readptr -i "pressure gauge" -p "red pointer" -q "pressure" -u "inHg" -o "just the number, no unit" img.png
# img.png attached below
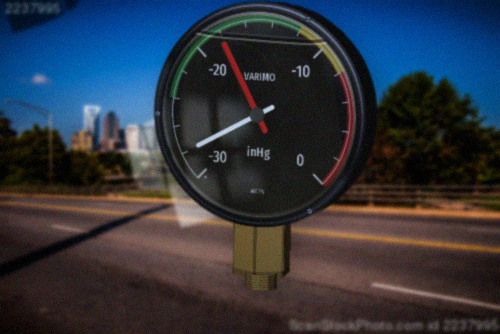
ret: -18
